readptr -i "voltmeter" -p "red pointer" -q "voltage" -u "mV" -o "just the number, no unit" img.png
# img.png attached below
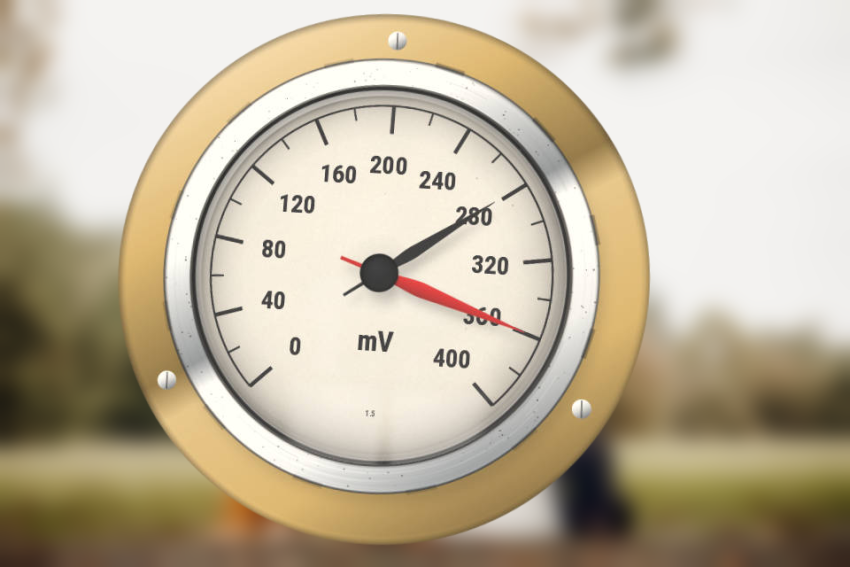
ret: 360
